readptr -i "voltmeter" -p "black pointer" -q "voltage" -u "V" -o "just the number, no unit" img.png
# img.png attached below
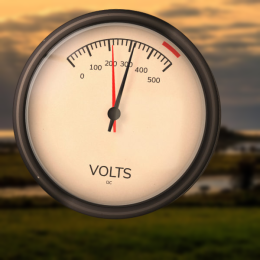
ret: 320
